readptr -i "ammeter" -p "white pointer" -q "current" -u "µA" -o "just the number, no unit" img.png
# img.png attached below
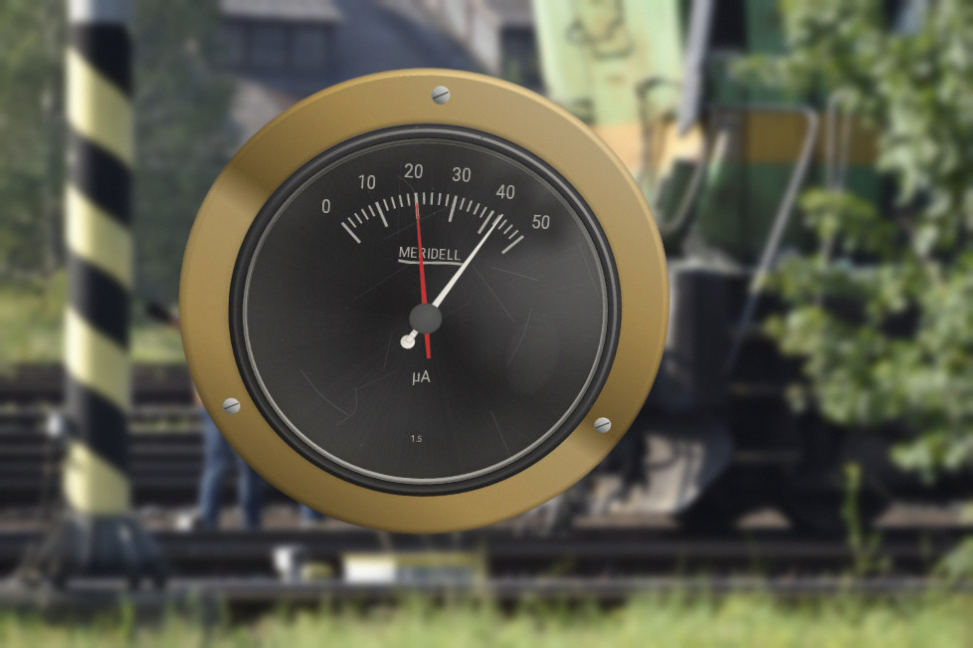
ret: 42
